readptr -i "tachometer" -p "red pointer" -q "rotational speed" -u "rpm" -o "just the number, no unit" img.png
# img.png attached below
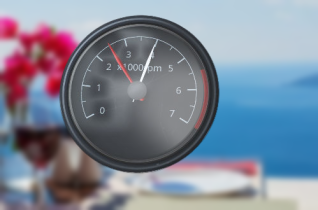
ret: 2500
